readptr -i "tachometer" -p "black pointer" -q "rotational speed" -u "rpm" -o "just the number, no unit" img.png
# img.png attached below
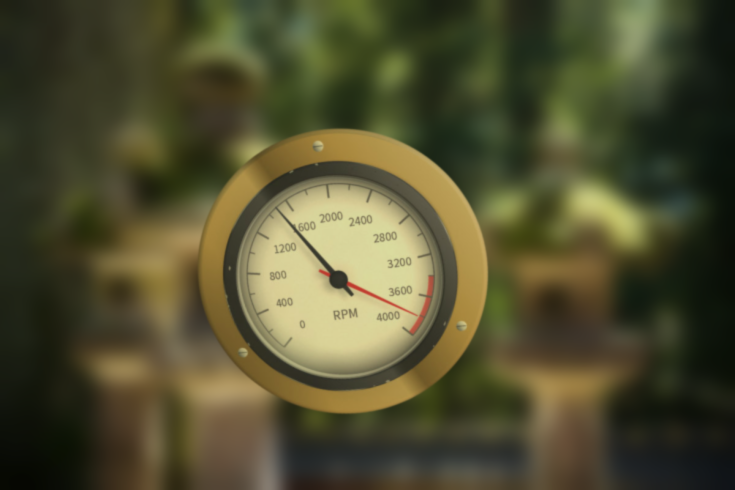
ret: 1500
